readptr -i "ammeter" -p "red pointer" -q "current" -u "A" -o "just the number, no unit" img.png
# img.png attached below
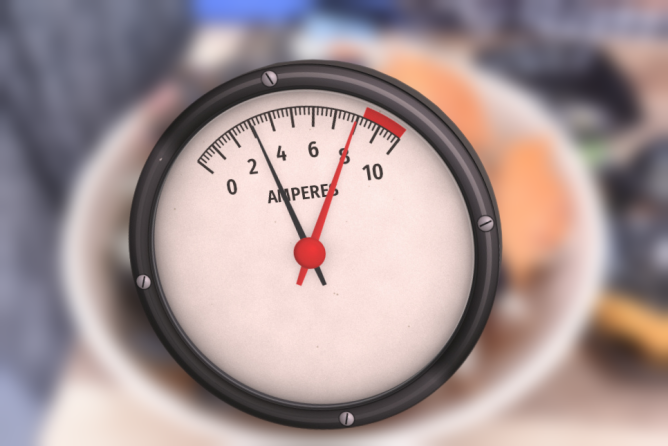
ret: 8
